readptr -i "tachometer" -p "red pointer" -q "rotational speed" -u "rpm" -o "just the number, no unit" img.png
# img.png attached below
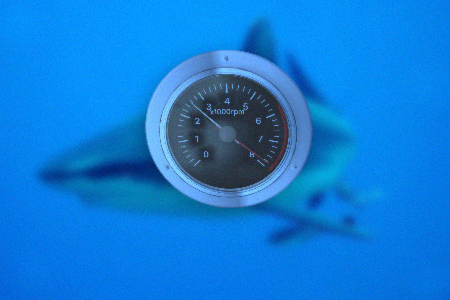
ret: 7800
